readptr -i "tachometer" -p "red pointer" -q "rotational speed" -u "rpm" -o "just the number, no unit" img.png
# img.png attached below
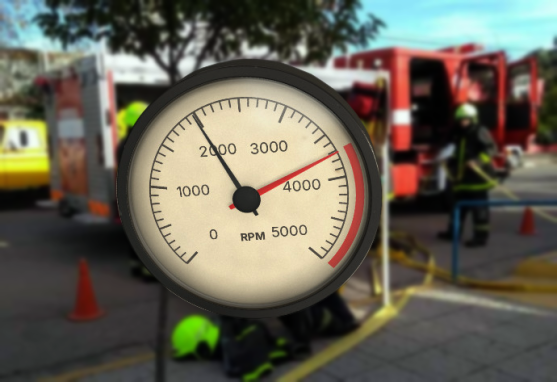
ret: 3700
